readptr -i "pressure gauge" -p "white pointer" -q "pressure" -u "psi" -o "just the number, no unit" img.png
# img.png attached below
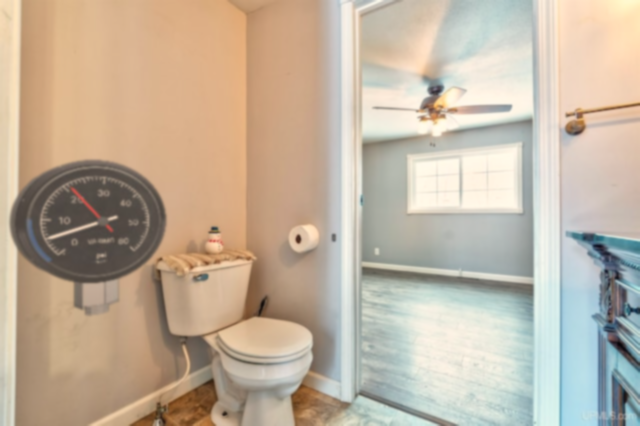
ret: 5
